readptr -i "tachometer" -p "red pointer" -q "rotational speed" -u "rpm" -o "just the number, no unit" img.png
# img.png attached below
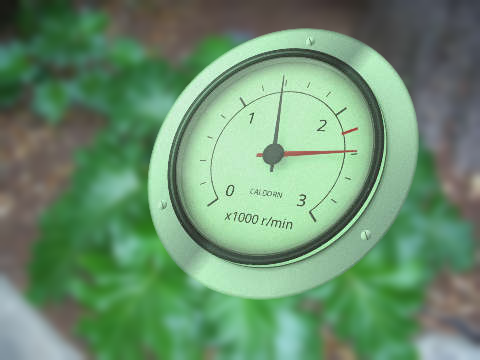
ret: 2400
